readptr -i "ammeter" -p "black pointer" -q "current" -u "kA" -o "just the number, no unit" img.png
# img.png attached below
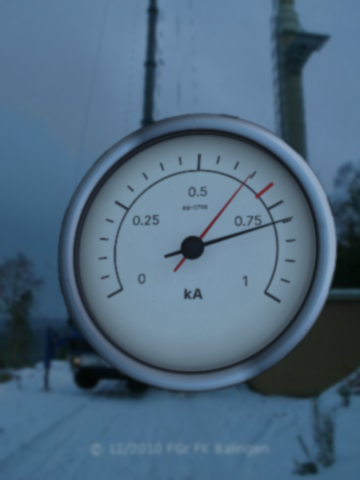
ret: 0.8
